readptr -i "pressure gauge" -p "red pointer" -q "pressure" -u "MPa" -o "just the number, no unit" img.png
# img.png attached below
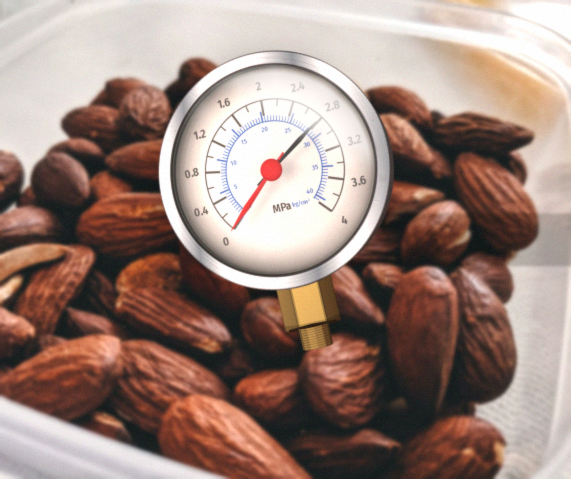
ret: 0
